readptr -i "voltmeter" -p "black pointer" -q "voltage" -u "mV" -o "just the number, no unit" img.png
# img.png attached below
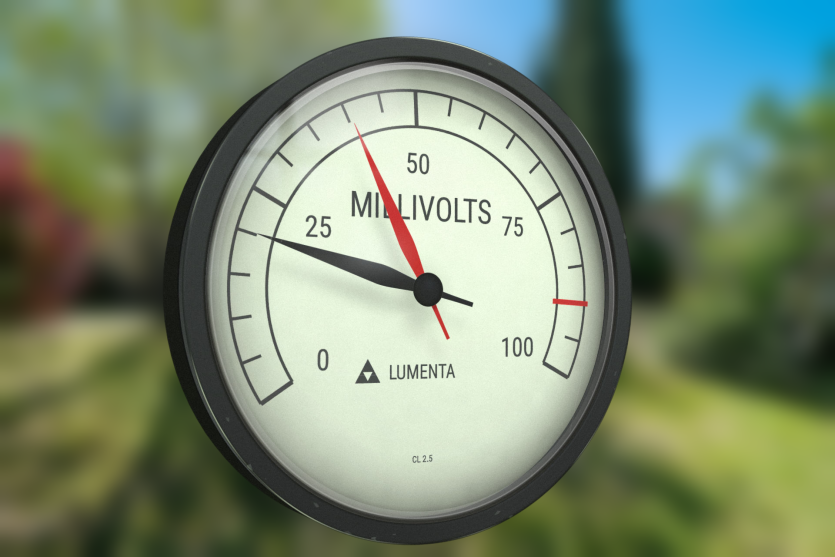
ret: 20
